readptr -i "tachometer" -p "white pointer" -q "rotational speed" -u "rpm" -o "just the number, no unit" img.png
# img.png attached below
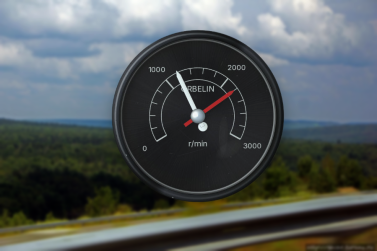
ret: 1200
